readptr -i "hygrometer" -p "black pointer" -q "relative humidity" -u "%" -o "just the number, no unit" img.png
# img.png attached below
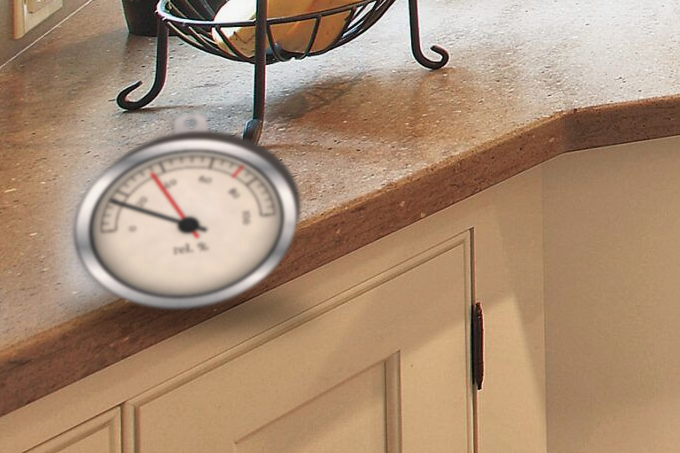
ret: 16
